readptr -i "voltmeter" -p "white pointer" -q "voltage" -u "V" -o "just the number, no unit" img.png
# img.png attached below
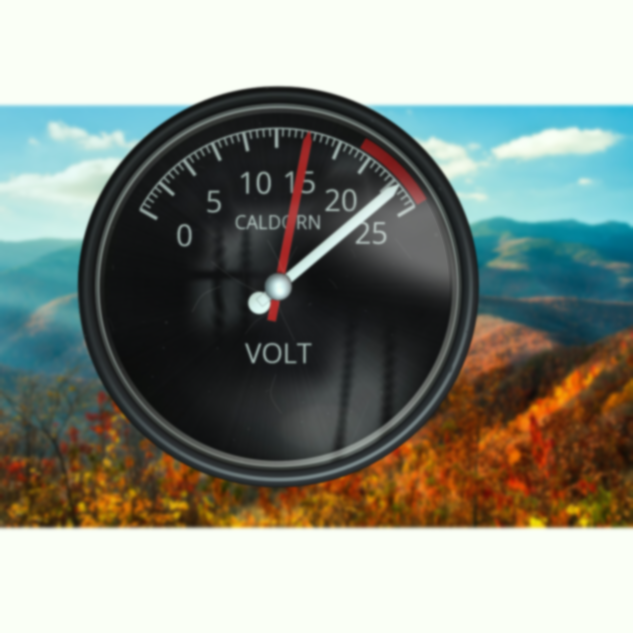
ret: 23
